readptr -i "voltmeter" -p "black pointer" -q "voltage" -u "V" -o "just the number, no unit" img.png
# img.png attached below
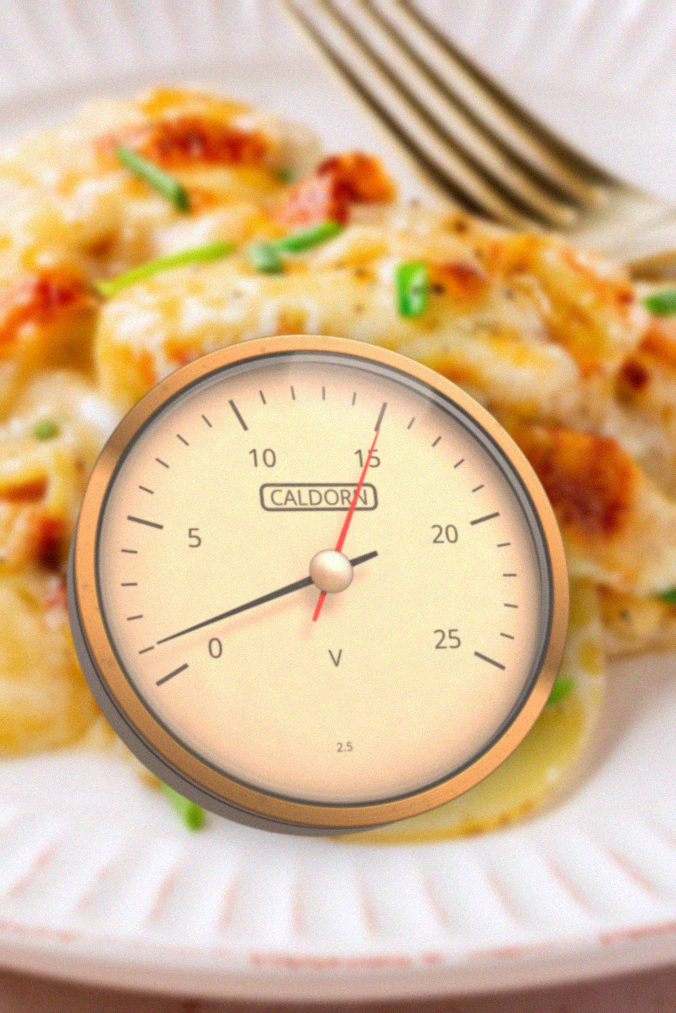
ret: 1
